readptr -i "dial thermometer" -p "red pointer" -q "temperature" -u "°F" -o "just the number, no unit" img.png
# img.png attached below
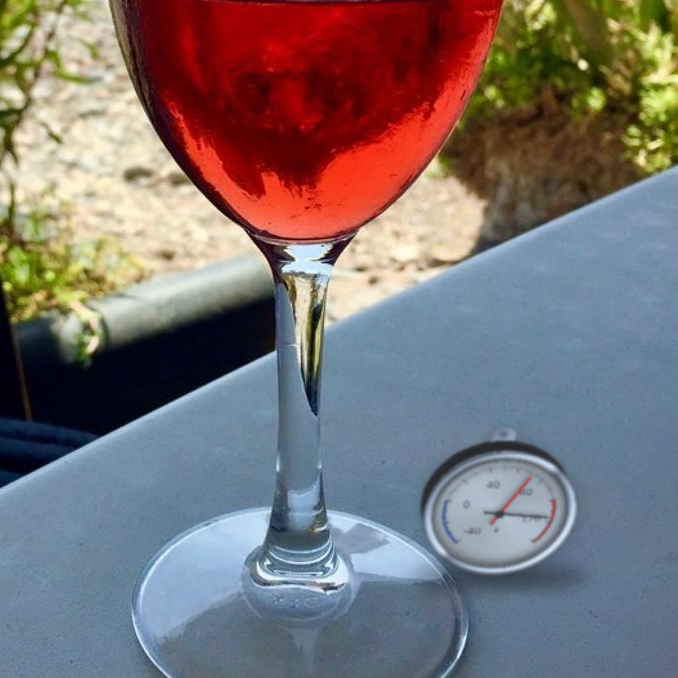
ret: 70
